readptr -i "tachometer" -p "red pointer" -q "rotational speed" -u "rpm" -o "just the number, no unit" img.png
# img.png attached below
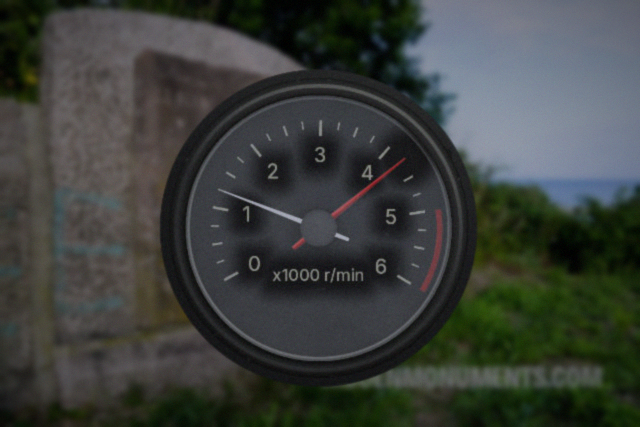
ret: 4250
